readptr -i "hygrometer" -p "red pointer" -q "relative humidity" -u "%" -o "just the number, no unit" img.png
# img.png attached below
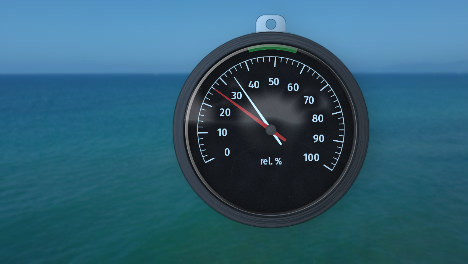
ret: 26
